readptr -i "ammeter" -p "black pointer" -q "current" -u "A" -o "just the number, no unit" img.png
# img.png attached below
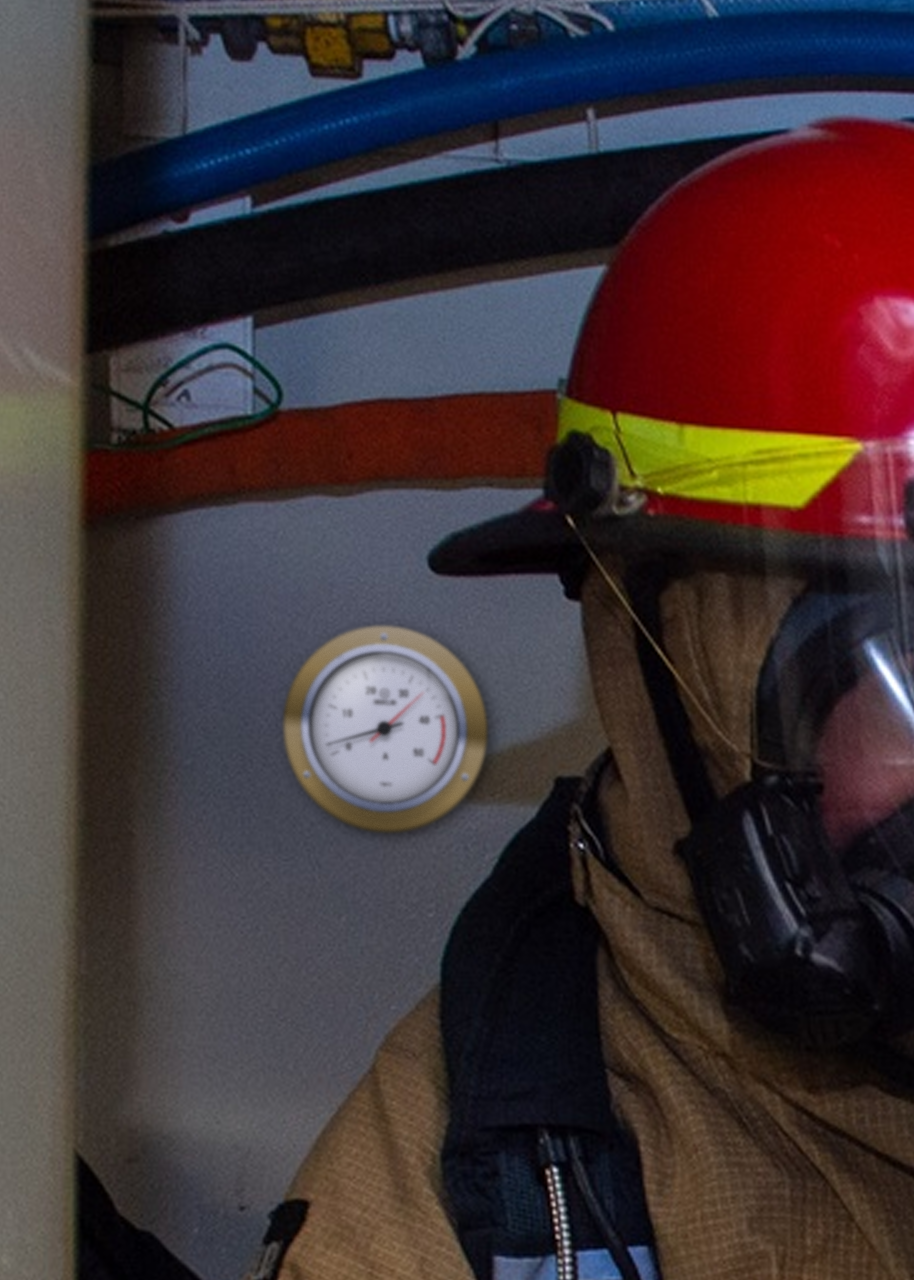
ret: 2
